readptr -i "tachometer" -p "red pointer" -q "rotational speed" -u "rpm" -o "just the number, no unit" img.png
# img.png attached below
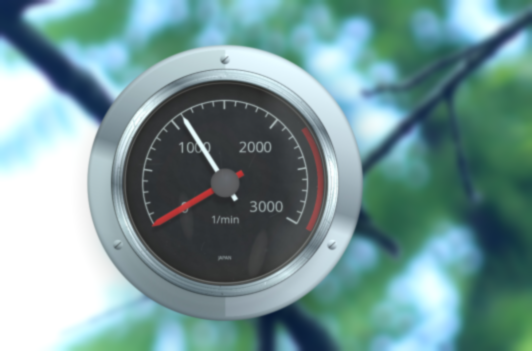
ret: 0
